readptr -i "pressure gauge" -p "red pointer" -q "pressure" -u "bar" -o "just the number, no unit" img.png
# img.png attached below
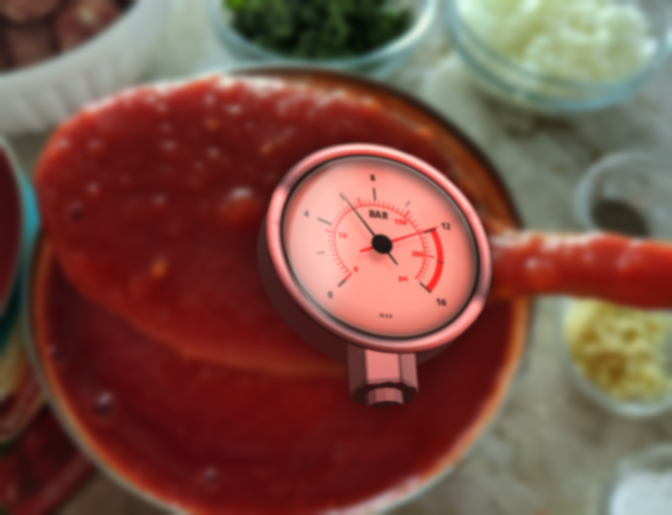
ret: 12
